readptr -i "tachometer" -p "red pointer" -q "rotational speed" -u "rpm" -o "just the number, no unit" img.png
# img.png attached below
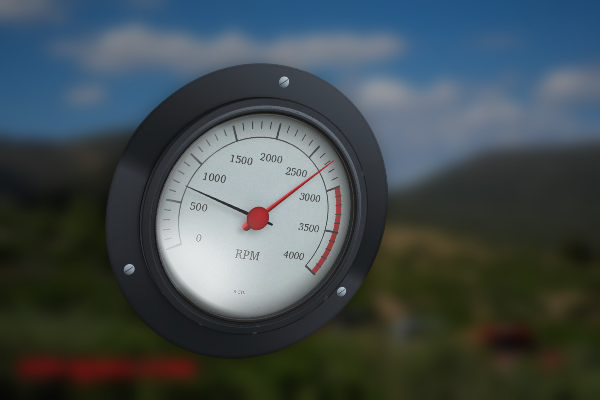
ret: 2700
